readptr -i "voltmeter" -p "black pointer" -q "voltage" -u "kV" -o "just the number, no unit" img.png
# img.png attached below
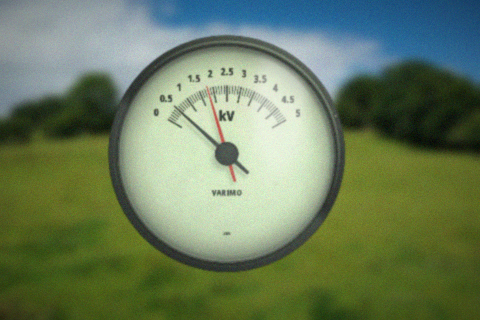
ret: 0.5
